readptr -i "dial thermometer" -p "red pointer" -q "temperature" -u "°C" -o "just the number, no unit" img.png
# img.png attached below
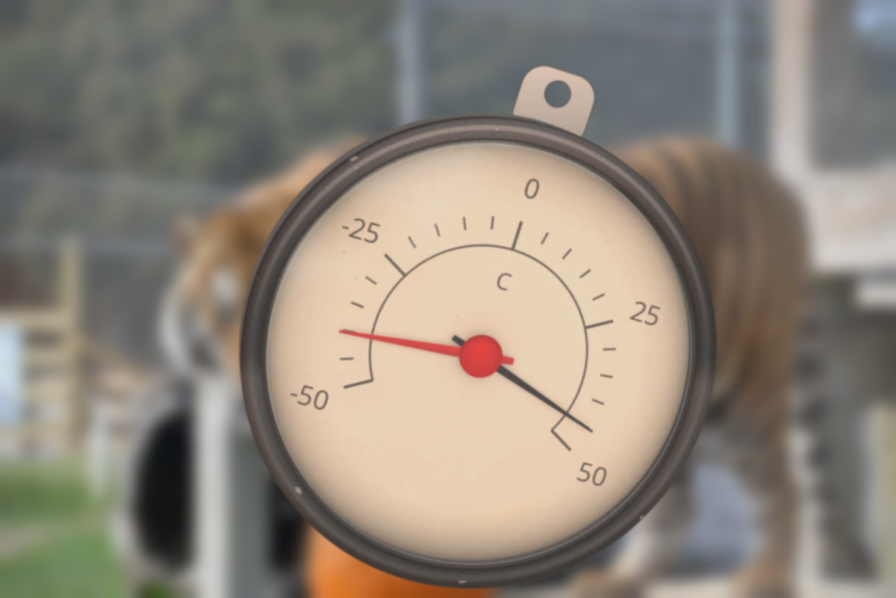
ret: -40
